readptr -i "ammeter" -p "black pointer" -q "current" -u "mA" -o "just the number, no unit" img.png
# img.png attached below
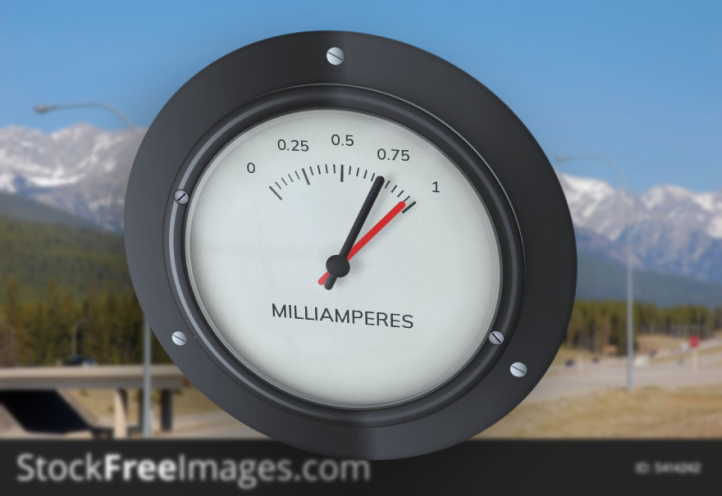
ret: 0.75
